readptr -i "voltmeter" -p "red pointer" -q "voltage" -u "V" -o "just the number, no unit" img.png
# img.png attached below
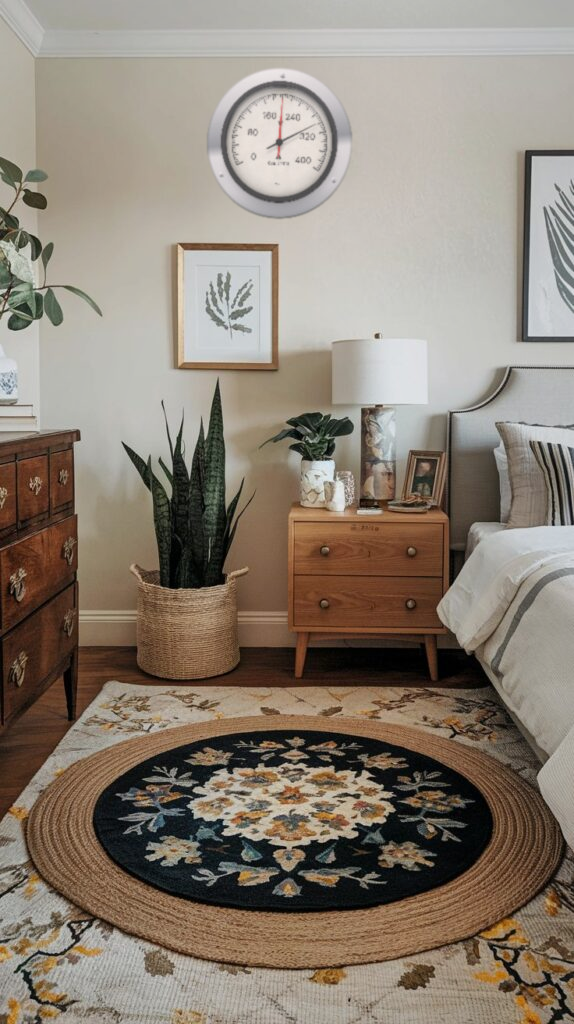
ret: 200
